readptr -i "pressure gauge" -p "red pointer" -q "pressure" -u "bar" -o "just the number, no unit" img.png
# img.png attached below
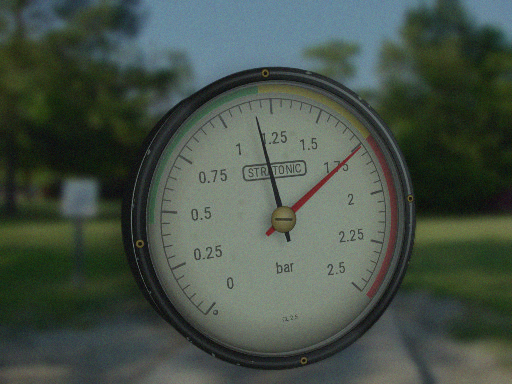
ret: 1.75
